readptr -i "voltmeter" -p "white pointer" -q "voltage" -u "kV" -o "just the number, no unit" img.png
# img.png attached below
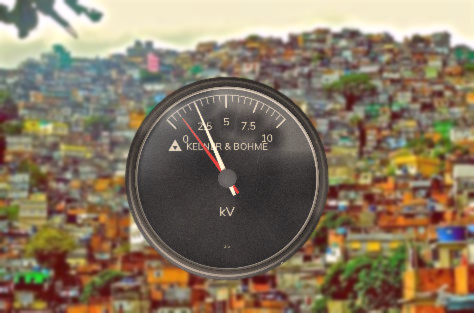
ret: 2.5
